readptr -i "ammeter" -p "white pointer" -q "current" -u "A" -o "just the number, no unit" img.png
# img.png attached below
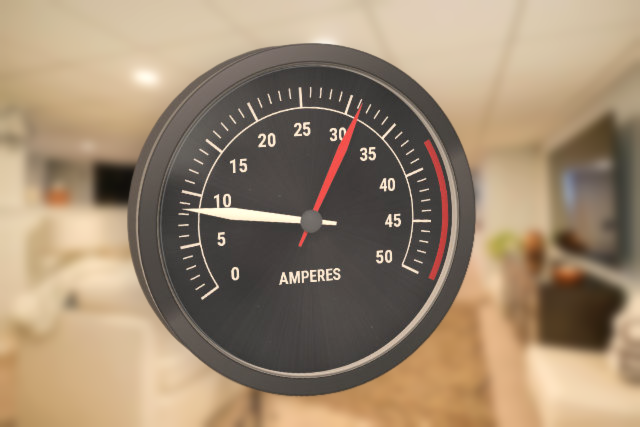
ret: 8.5
